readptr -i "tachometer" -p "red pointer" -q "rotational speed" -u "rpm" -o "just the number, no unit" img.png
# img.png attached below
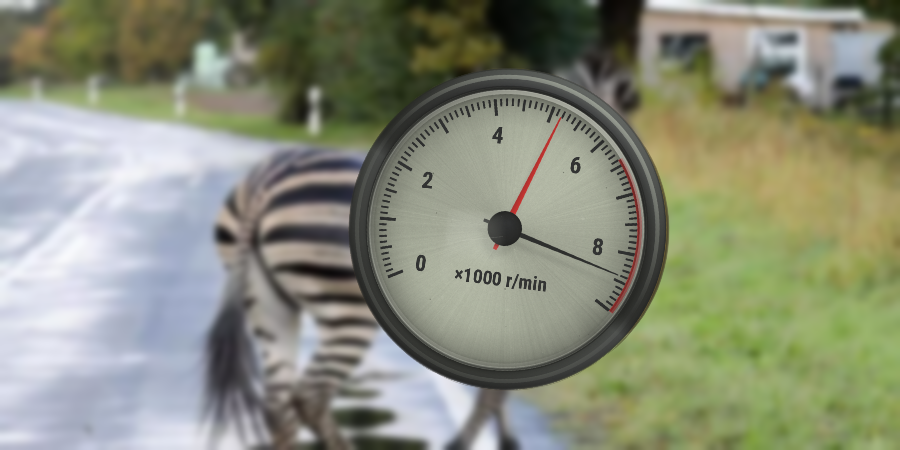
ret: 5200
